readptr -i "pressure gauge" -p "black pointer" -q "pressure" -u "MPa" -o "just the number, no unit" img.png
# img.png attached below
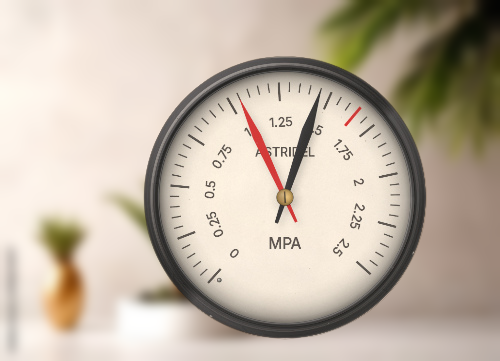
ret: 1.45
